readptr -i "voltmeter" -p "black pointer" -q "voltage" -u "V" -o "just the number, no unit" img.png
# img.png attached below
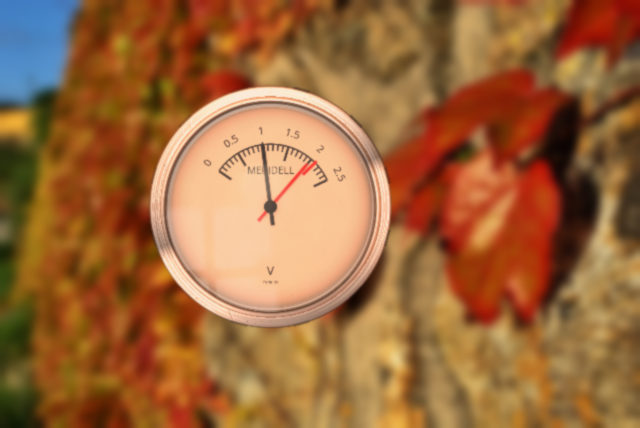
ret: 1
